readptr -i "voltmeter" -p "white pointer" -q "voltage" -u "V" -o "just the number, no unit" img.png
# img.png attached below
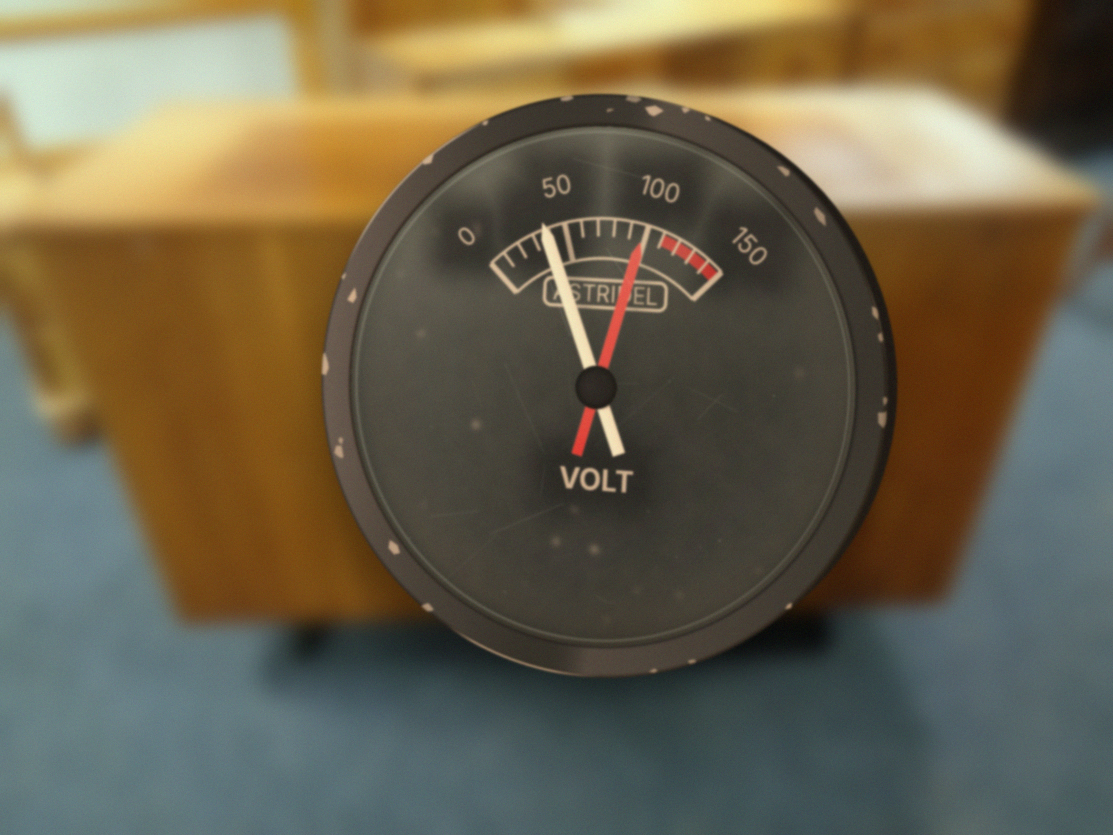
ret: 40
